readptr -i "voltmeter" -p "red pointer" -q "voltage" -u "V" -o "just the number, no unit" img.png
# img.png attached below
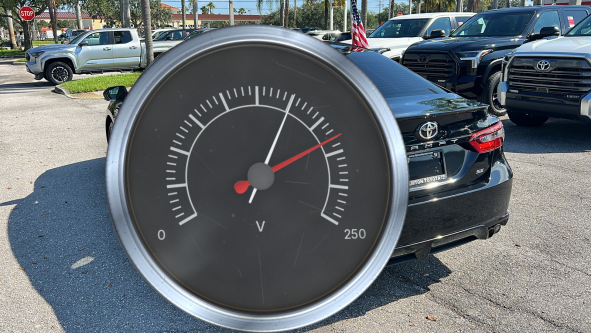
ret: 190
